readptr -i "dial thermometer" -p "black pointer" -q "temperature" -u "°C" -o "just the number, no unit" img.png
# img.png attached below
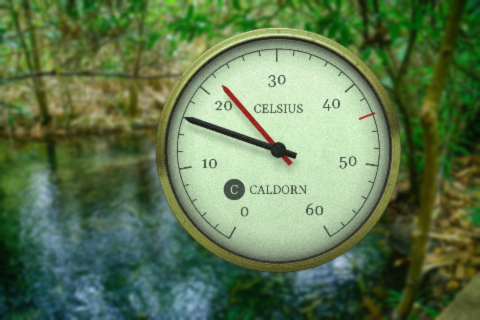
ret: 16
